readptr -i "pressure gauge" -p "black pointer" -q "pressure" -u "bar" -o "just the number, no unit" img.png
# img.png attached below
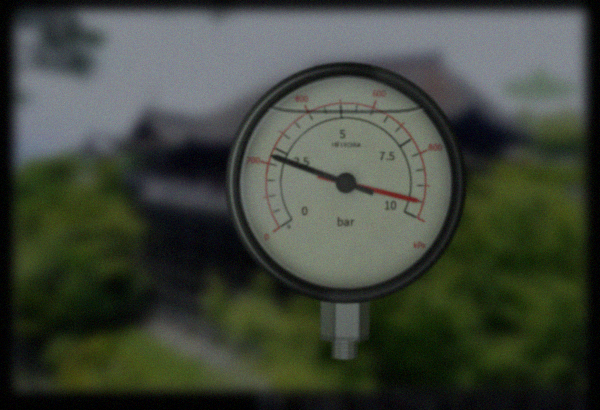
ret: 2.25
